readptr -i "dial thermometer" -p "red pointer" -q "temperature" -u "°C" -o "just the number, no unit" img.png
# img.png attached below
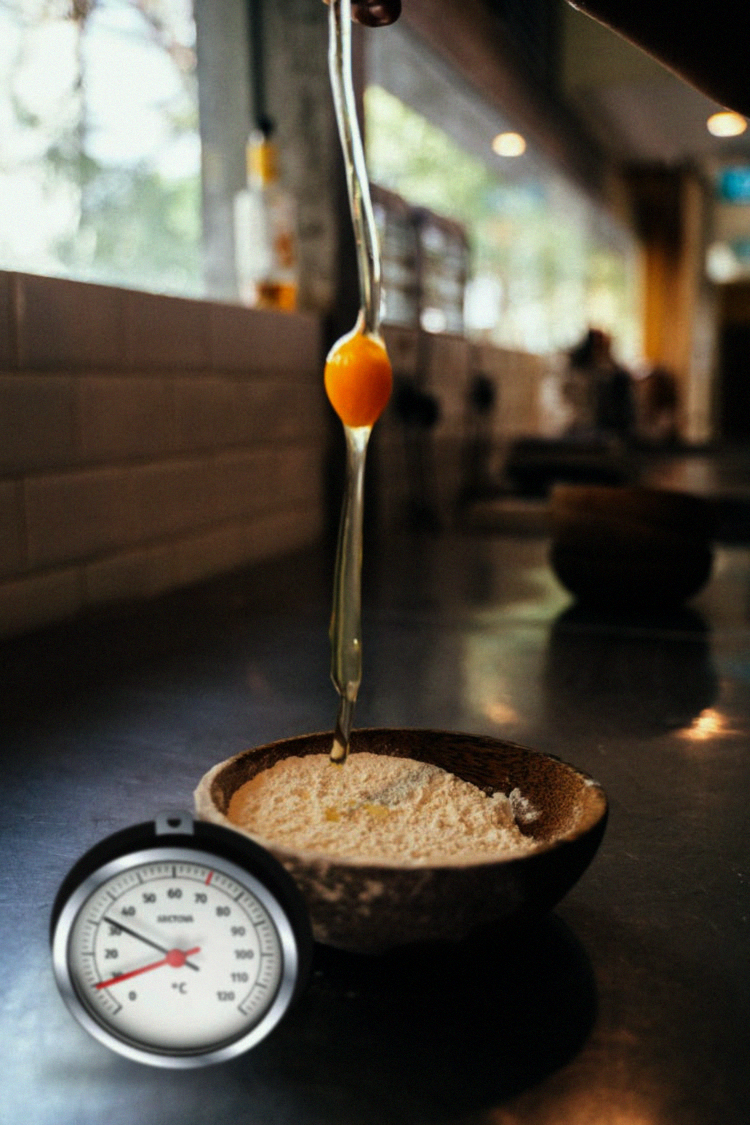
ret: 10
